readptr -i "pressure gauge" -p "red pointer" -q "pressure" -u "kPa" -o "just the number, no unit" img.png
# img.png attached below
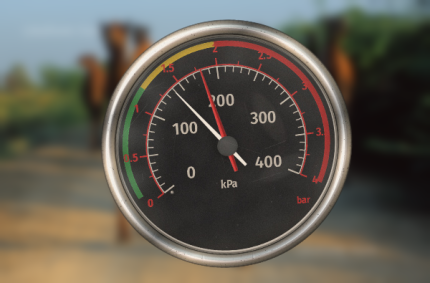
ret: 180
